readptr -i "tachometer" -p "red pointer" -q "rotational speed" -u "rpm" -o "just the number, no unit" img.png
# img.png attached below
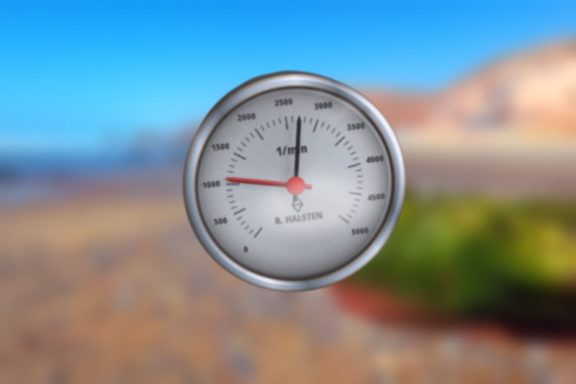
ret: 1100
